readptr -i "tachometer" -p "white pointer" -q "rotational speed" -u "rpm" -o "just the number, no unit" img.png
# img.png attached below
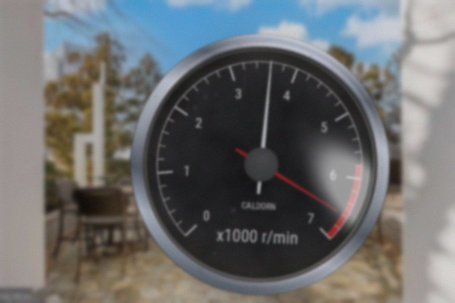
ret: 3600
